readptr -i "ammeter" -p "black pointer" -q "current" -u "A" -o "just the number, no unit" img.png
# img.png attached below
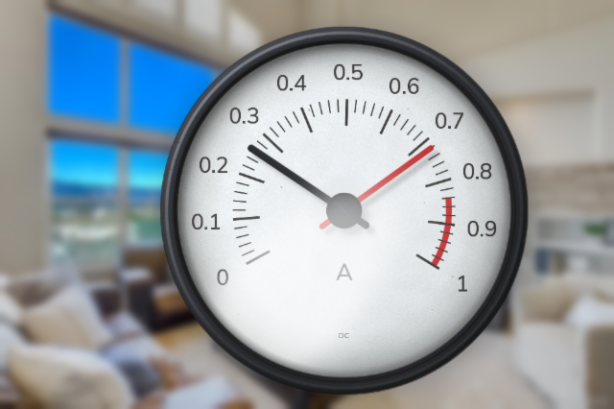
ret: 0.26
